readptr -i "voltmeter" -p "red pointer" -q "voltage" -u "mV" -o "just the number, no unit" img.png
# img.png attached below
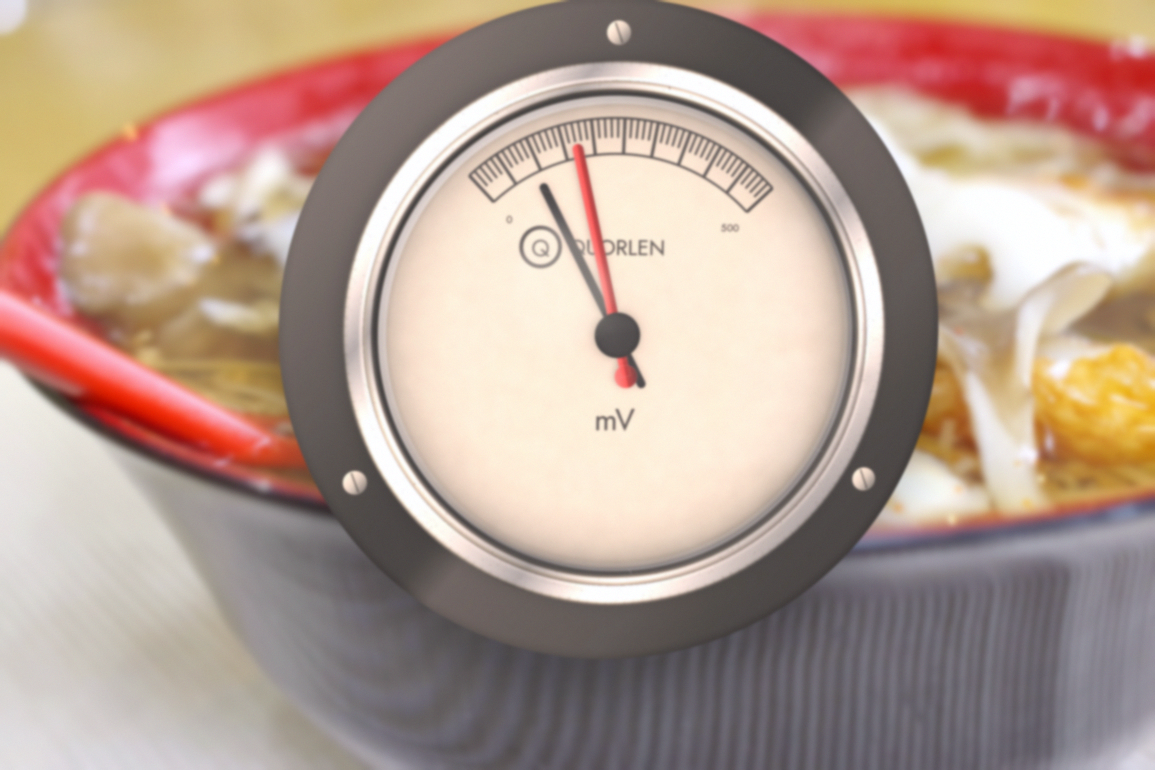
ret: 170
